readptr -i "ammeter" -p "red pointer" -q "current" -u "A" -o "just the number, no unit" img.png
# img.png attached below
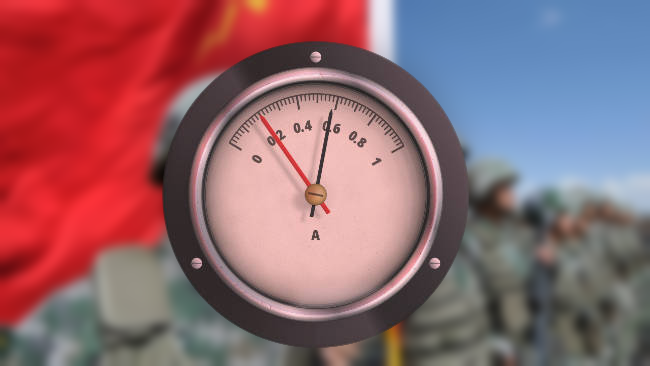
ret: 0.2
